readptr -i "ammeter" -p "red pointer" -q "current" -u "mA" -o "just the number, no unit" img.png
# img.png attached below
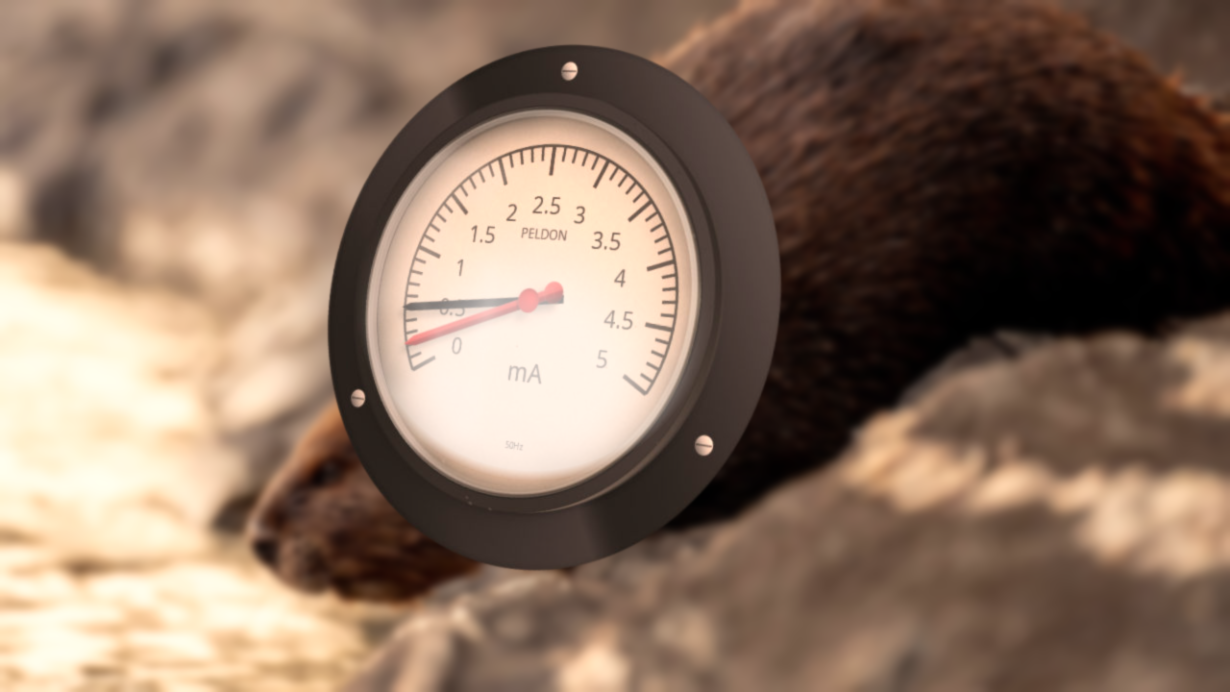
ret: 0.2
